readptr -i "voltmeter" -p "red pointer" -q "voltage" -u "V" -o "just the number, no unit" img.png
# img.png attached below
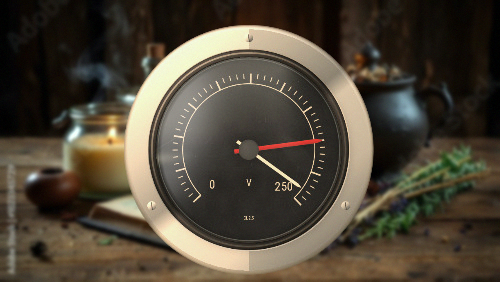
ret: 200
